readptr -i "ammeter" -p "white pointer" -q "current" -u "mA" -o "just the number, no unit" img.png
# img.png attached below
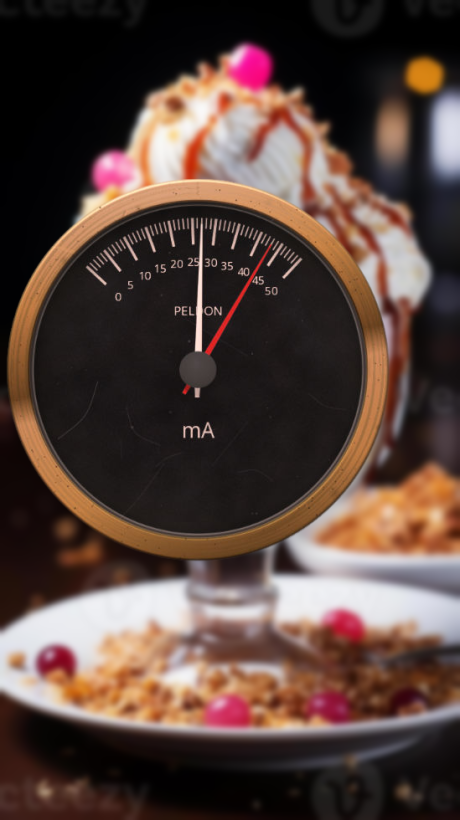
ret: 27
